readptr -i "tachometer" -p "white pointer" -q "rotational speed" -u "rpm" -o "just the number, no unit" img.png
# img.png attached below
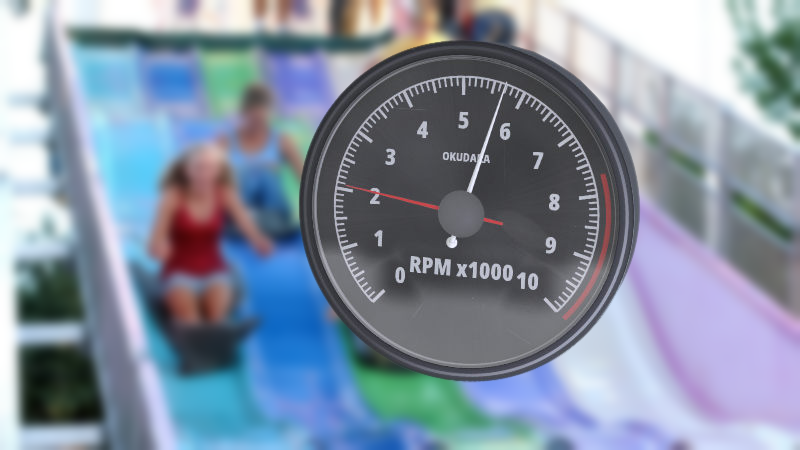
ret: 5700
